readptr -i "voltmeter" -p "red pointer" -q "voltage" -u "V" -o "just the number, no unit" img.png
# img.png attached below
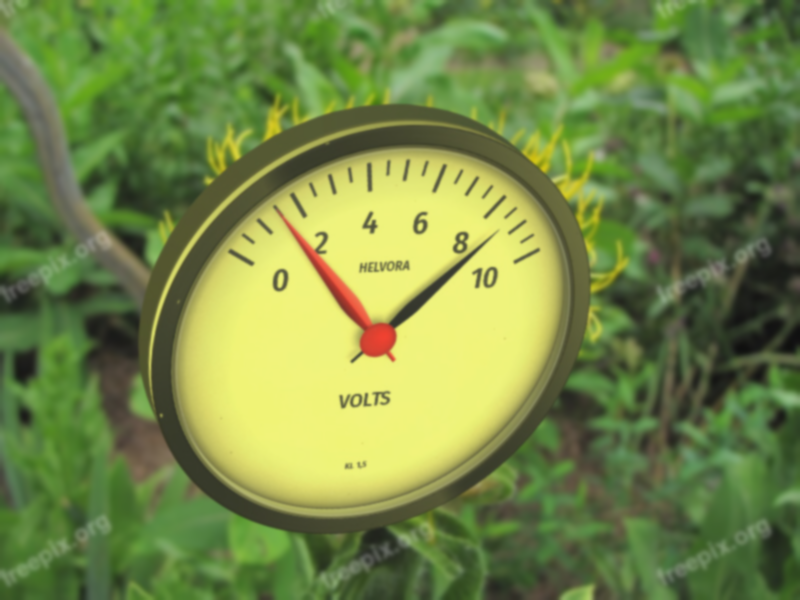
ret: 1.5
